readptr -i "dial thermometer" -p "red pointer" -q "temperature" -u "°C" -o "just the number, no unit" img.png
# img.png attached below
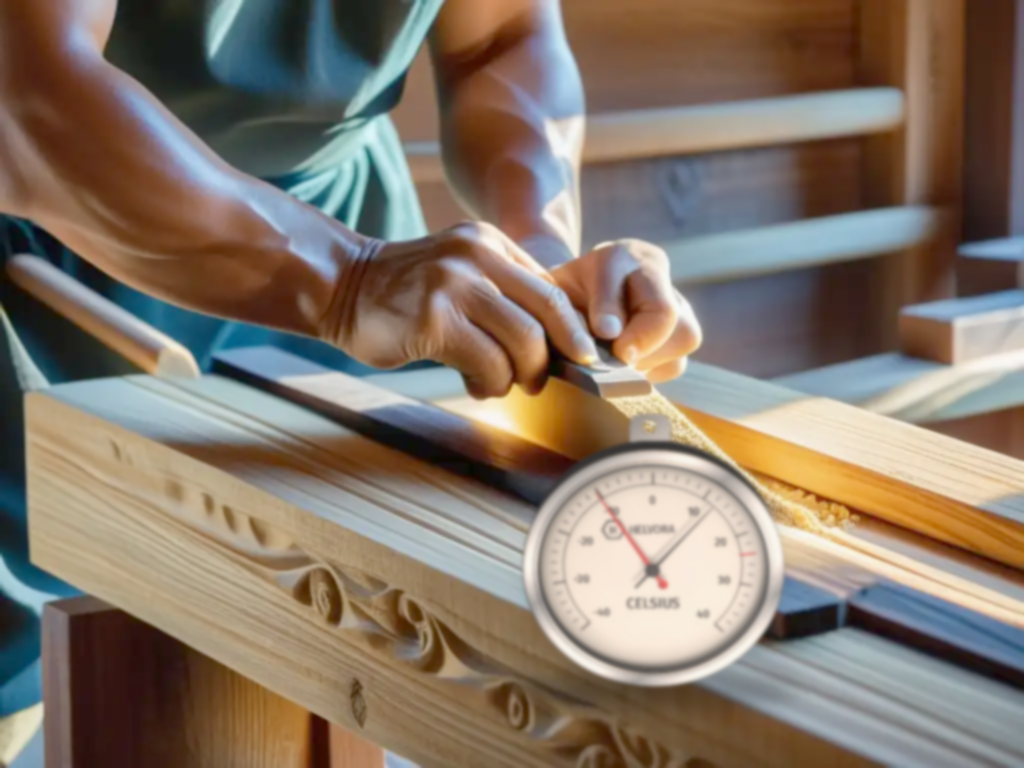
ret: -10
